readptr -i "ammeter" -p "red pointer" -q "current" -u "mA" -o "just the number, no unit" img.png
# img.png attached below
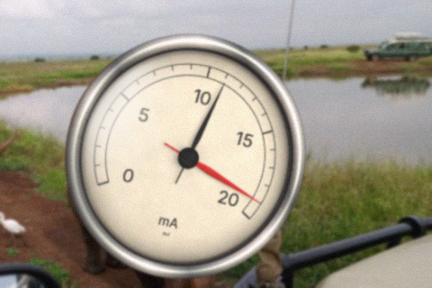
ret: 19
